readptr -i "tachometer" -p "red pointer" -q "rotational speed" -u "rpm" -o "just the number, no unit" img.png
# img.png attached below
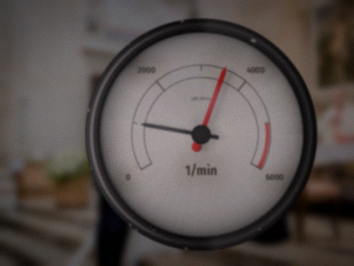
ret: 3500
